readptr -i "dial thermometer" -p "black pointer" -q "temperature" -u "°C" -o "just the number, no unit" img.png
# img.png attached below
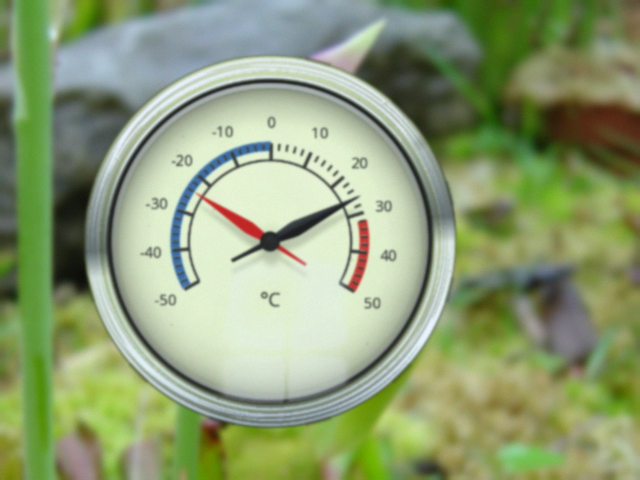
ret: 26
